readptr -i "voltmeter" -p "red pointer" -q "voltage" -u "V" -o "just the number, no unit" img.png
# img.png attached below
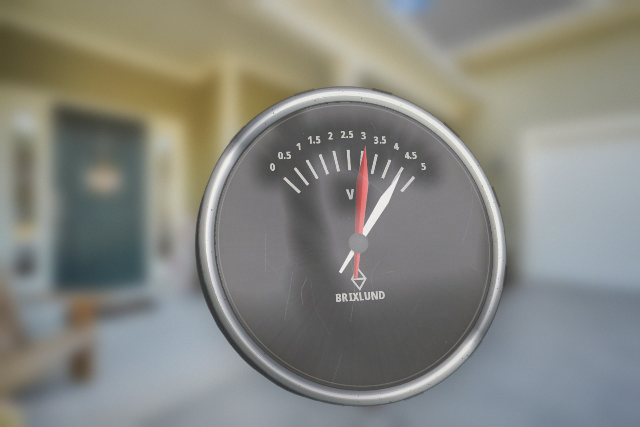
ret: 3
